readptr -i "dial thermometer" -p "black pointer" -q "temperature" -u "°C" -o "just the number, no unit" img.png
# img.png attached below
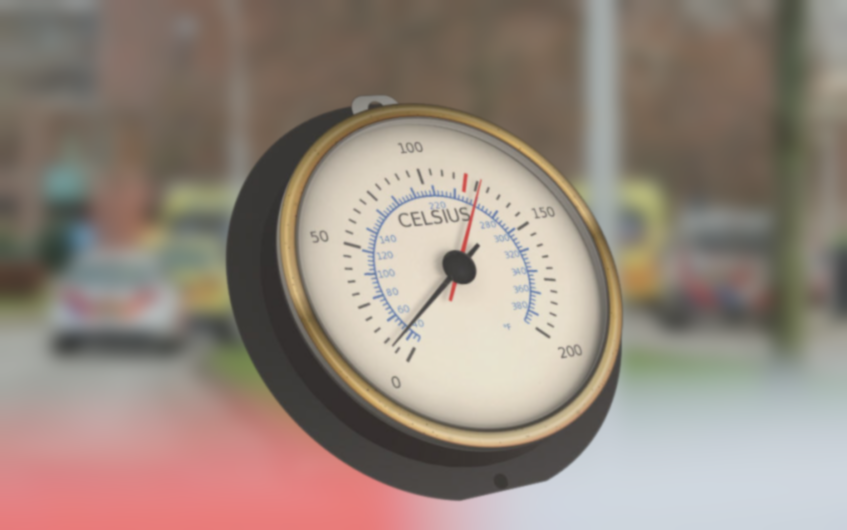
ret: 7.5
